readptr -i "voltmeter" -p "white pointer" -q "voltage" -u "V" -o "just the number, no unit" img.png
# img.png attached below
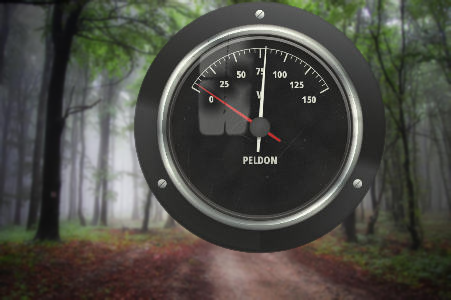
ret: 80
